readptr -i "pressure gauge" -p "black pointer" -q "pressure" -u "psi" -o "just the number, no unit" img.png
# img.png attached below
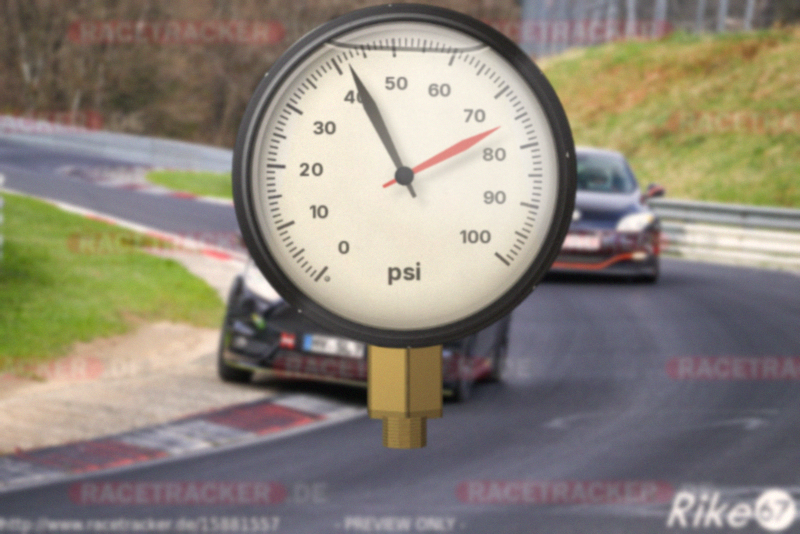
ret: 42
